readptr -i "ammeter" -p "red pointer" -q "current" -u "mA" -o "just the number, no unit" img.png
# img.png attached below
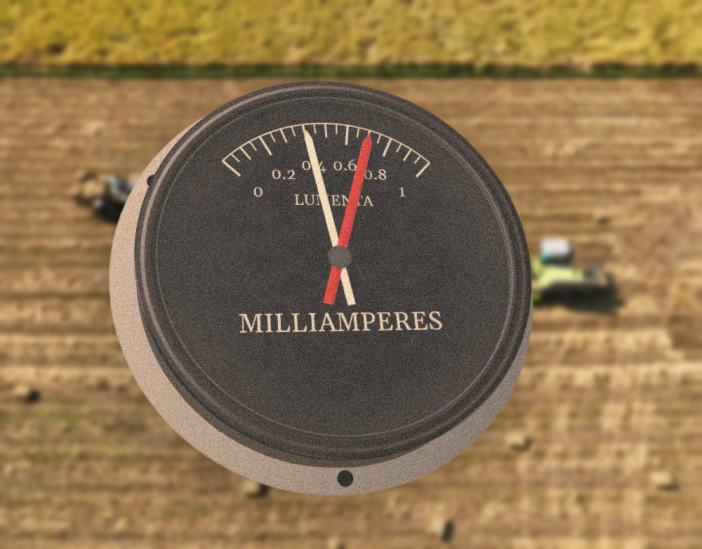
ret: 0.7
